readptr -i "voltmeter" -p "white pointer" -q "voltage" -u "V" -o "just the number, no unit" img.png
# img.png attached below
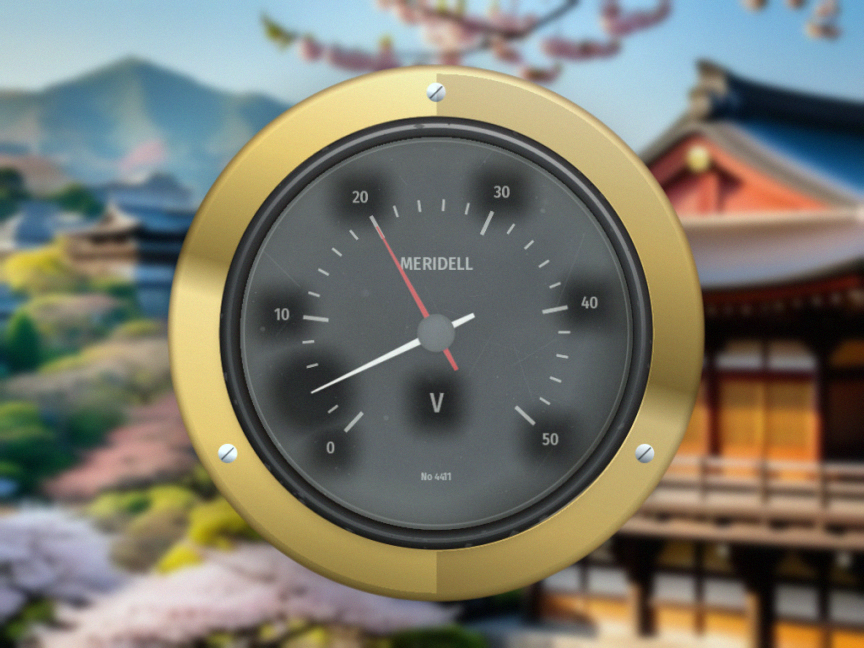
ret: 4
